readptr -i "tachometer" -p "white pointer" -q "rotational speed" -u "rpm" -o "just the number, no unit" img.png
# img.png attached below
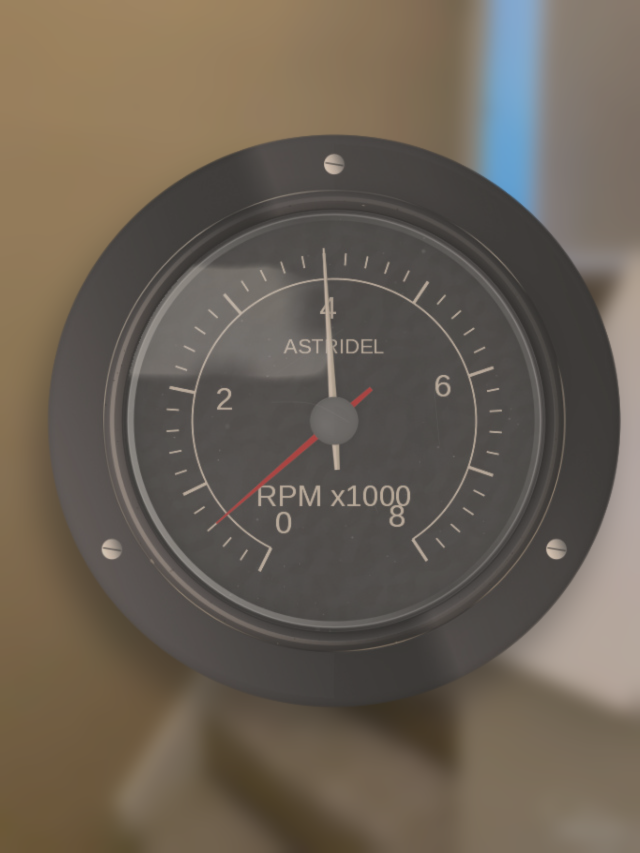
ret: 4000
